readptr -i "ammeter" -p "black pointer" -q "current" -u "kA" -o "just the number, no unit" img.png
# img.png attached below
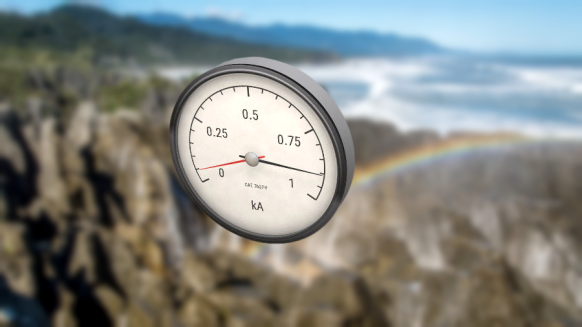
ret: 0.9
